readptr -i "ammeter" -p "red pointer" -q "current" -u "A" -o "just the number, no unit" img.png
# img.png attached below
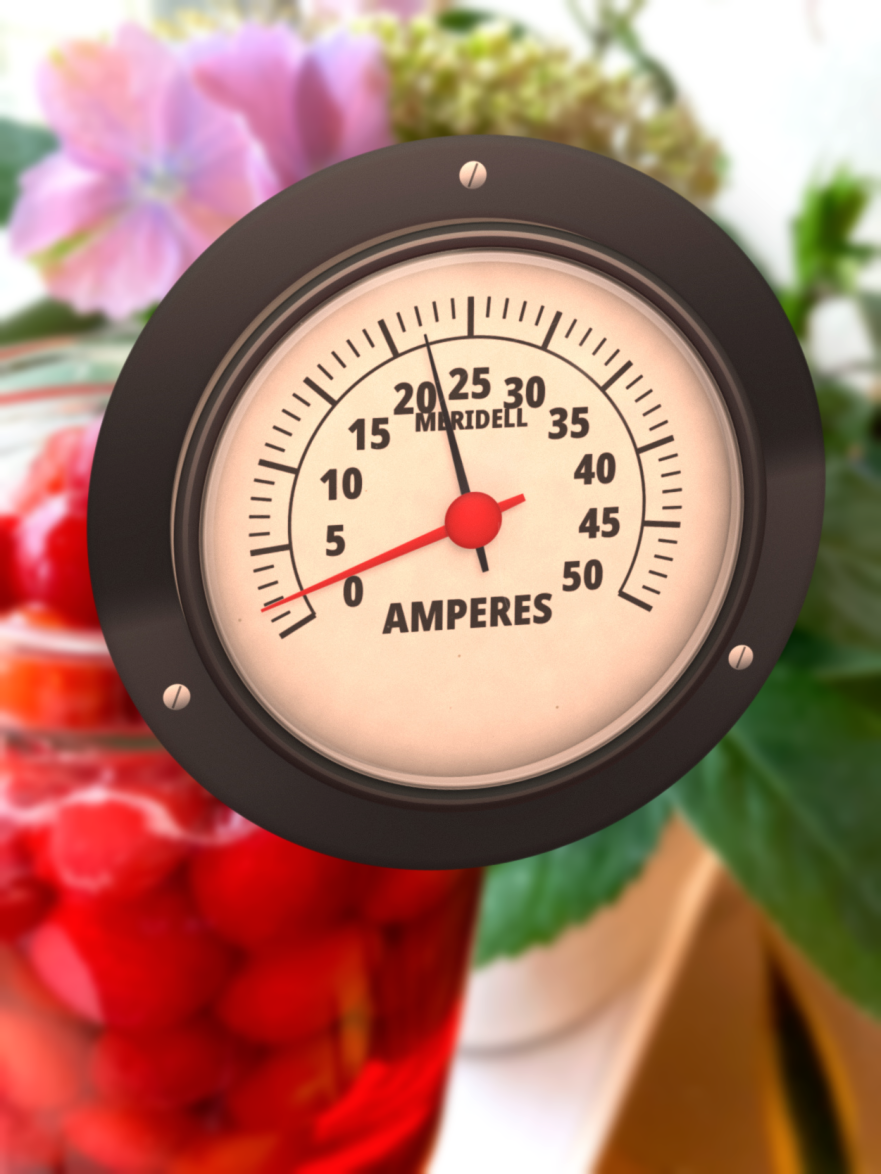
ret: 2
